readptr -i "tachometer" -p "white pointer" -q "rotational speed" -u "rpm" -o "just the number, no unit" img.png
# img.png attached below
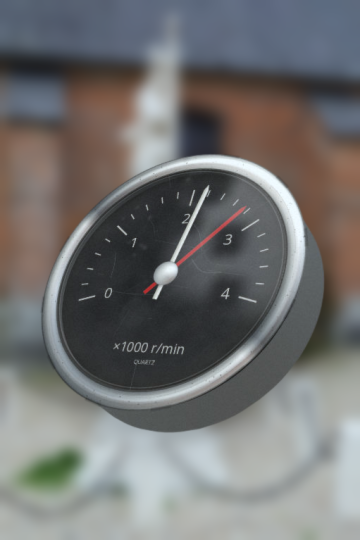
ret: 2200
